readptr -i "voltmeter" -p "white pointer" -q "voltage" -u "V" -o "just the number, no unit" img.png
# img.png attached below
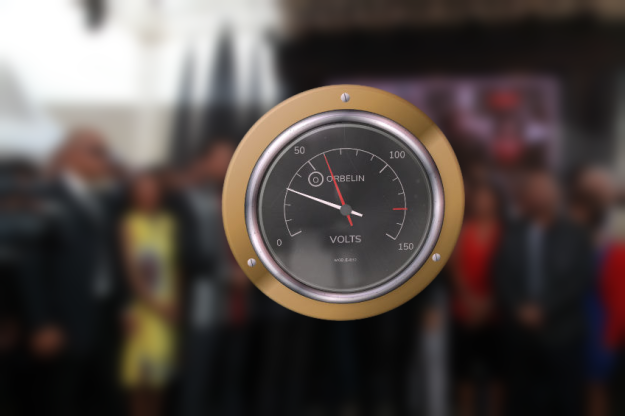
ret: 30
